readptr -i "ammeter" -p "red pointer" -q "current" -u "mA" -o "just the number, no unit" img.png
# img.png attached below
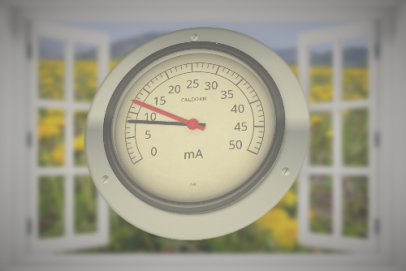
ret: 12
